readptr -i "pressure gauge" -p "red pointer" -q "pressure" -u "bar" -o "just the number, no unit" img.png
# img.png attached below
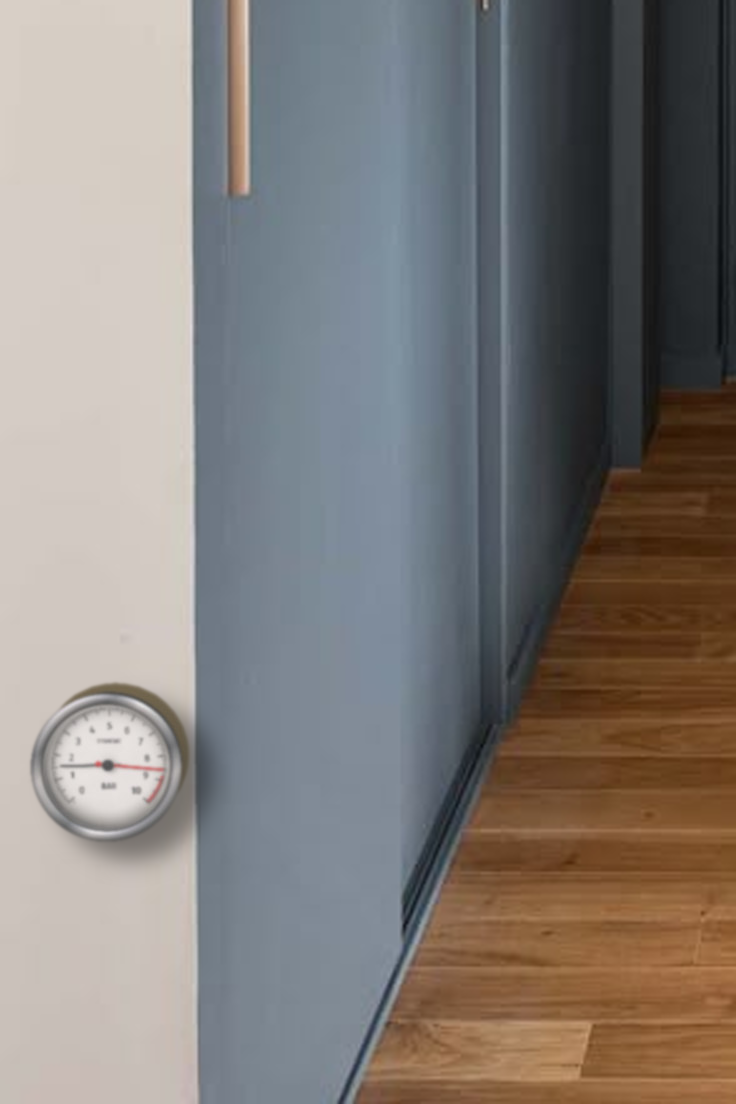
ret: 8.5
